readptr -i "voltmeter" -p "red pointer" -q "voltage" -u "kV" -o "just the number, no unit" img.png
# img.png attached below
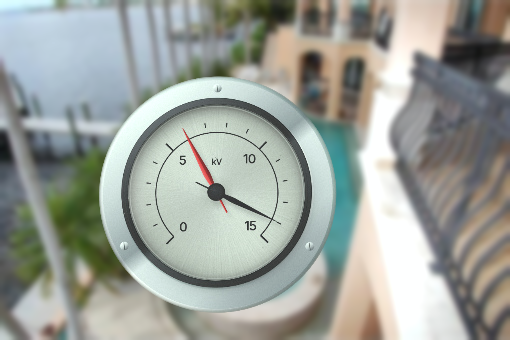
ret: 6
